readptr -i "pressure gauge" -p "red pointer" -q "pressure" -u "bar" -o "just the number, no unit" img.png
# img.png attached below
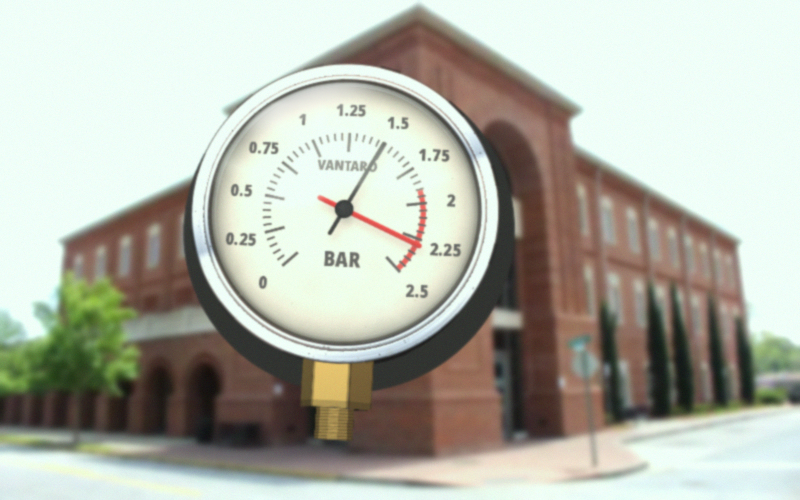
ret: 2.3
